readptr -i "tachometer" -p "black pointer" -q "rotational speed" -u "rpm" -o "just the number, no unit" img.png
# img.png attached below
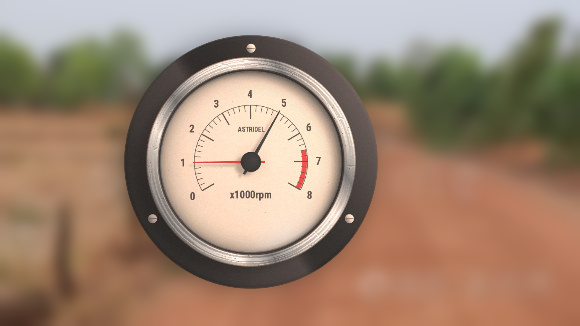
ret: 5000
